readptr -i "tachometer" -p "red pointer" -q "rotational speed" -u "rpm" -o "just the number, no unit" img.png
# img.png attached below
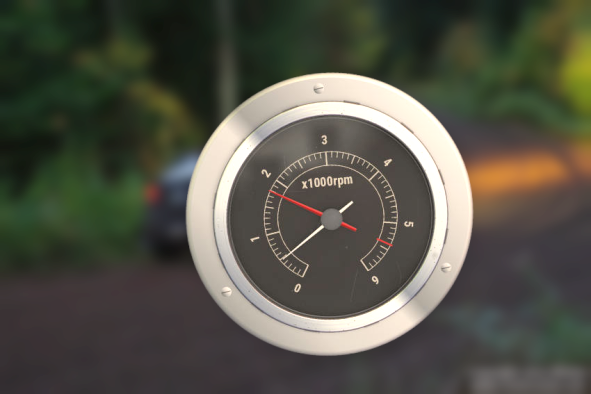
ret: 1800
